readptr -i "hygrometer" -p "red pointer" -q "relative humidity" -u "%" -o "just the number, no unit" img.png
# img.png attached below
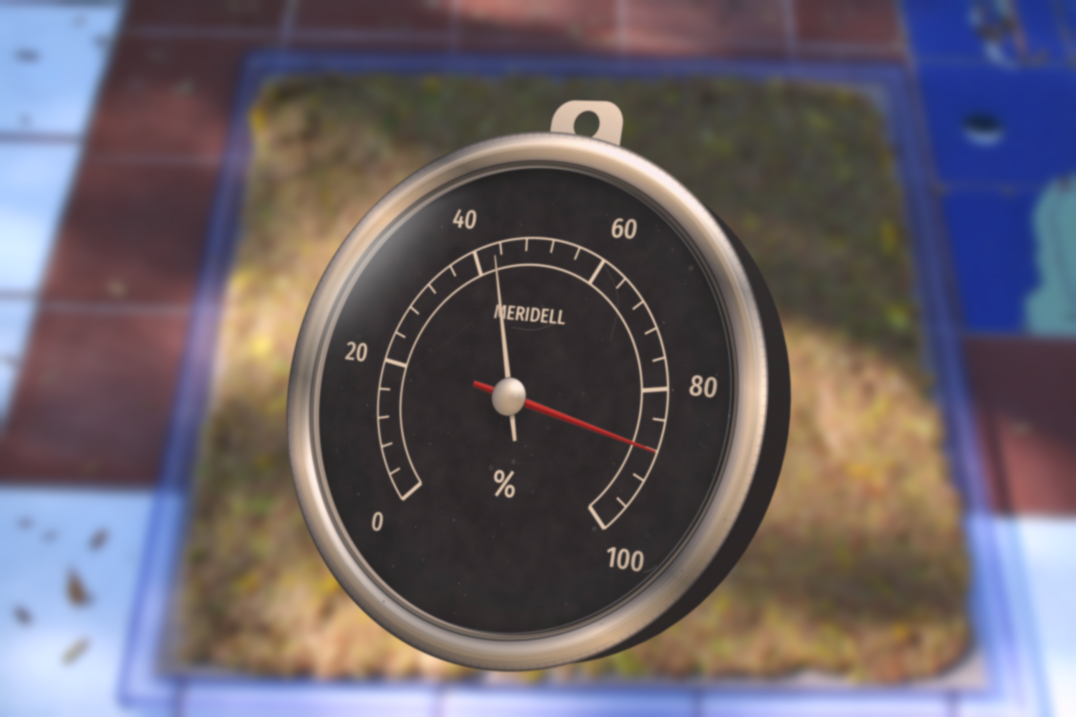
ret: 88
